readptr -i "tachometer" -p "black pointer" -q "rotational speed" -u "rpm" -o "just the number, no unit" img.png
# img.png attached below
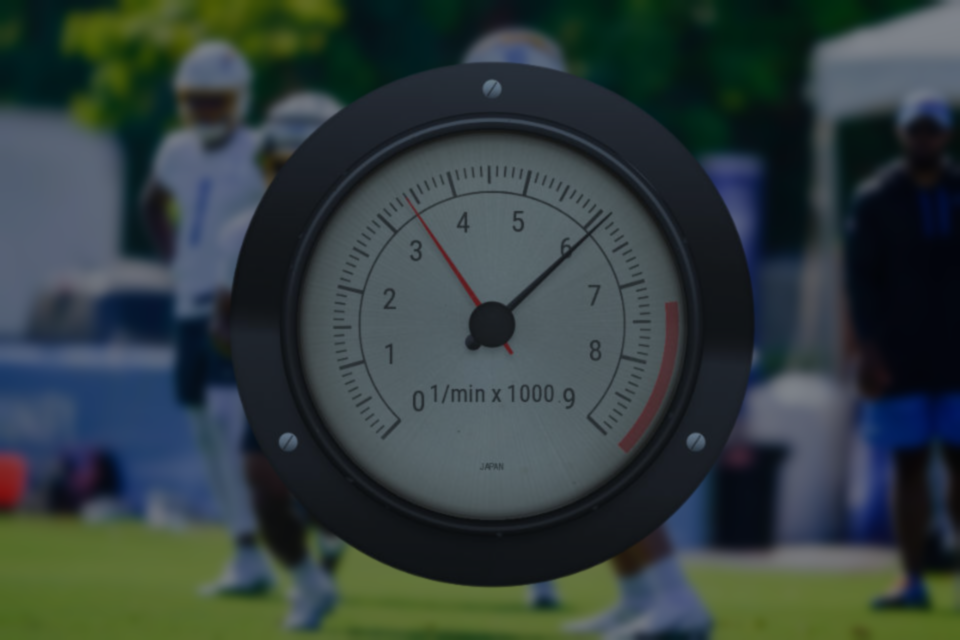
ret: 6100
